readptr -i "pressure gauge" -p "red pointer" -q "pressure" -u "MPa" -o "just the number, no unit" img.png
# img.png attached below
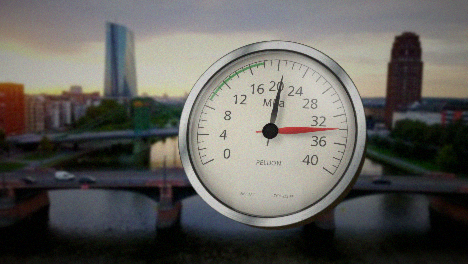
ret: 34
